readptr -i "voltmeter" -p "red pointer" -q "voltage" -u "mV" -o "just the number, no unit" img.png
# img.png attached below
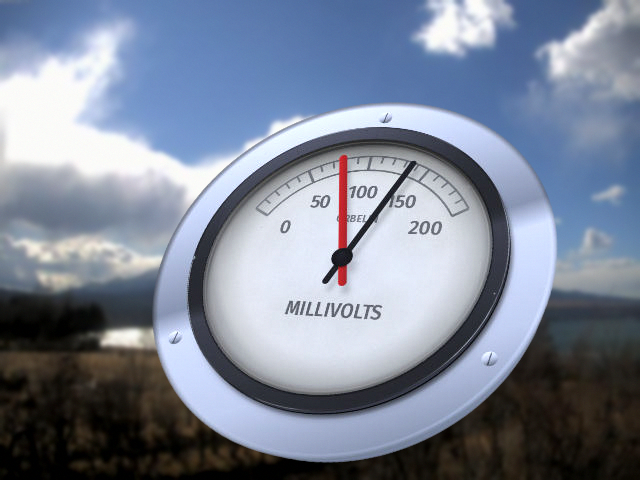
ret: 80
